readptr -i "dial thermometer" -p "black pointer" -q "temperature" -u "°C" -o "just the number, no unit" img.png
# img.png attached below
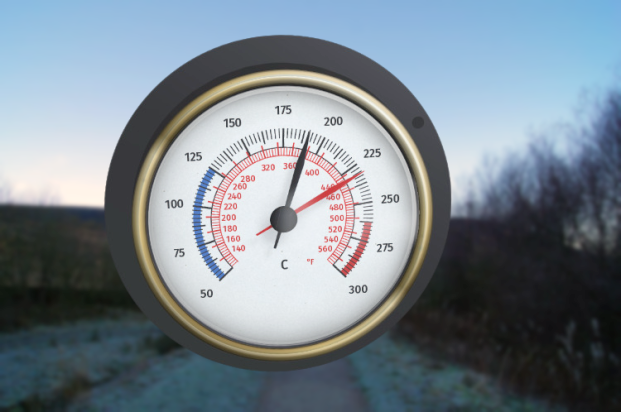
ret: 190
